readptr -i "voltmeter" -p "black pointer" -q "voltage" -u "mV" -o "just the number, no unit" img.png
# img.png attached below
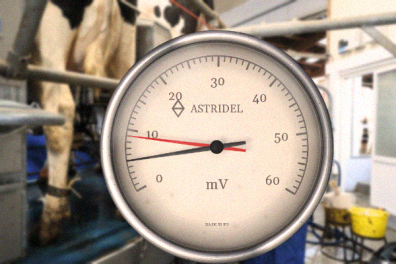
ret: 5
